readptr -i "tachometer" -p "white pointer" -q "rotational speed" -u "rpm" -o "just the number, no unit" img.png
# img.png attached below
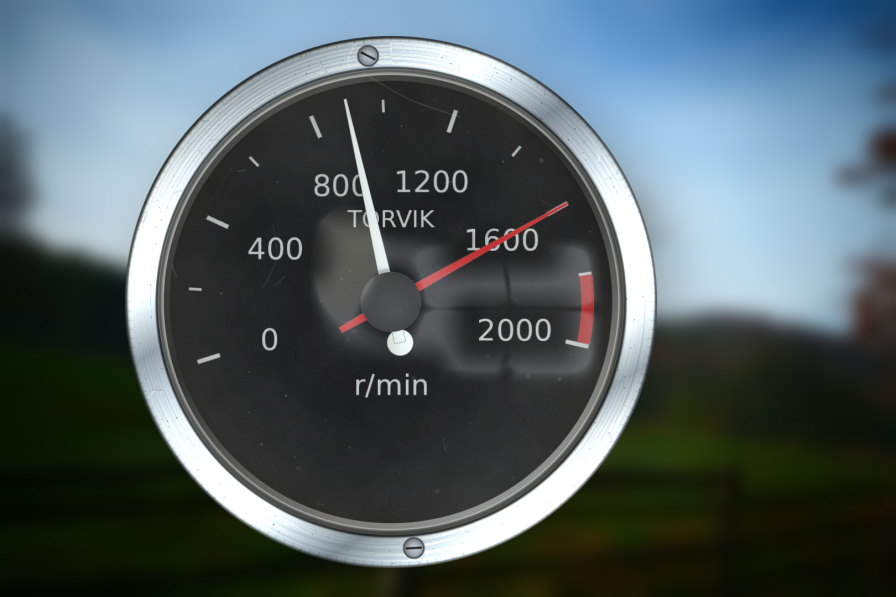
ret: 900
